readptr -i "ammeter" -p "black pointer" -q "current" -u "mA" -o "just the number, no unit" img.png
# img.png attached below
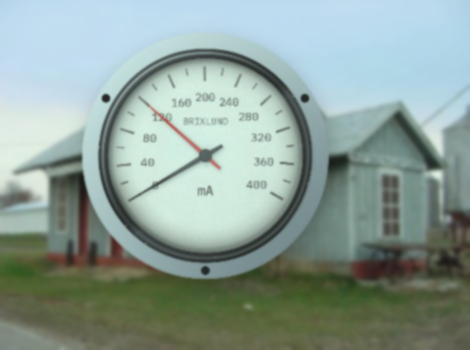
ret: 0
